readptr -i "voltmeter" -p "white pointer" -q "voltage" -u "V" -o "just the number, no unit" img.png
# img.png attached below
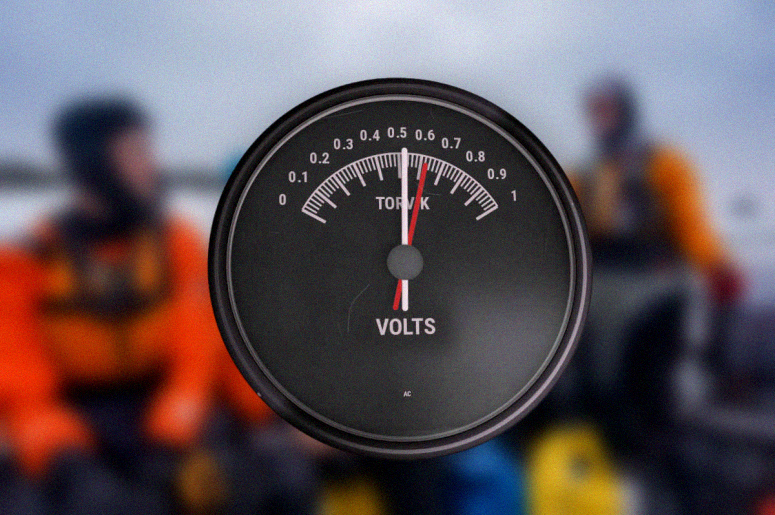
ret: 0.52
